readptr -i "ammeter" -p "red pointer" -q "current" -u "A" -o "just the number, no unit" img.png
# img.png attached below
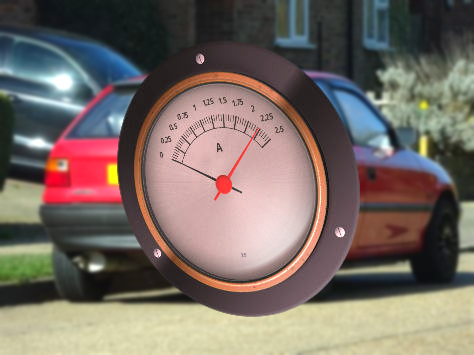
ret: 2.25
